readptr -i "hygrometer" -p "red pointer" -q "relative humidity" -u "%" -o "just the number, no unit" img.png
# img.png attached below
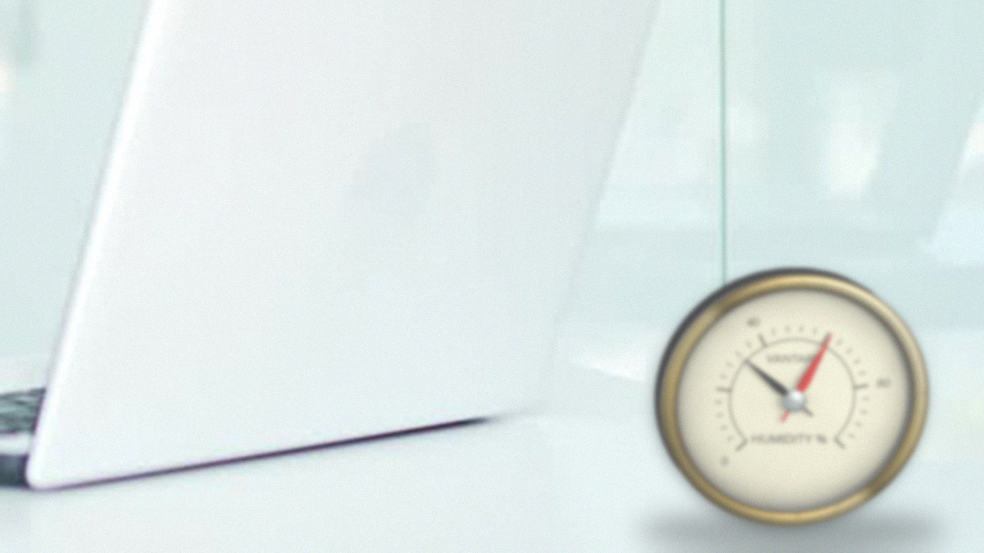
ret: 60
